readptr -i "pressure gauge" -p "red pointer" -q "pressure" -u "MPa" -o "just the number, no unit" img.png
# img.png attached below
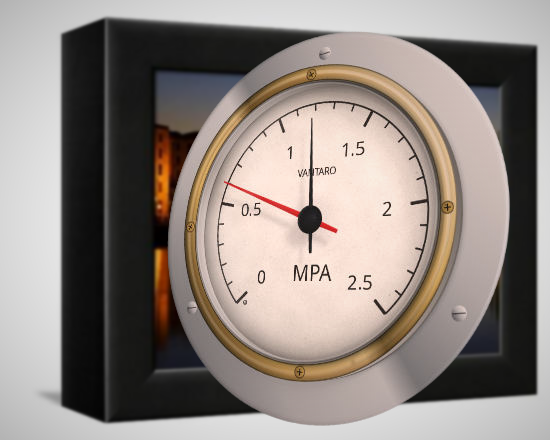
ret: 0.6
